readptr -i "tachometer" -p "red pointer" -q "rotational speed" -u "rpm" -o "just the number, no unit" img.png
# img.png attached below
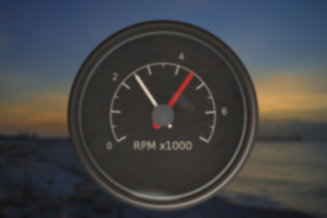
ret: 4500
